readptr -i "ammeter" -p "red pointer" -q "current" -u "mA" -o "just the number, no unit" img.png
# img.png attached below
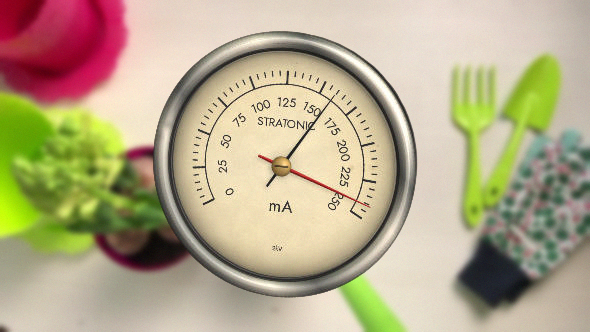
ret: 240
